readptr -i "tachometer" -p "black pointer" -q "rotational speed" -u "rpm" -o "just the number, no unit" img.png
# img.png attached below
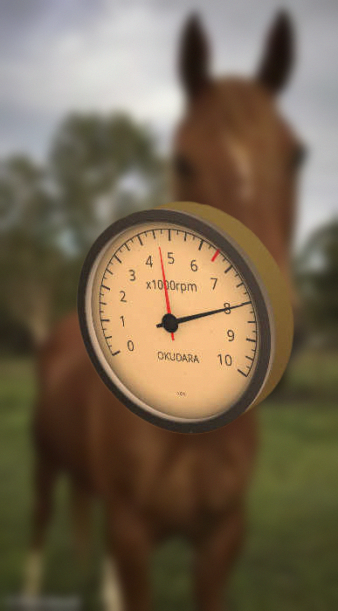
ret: 8000
